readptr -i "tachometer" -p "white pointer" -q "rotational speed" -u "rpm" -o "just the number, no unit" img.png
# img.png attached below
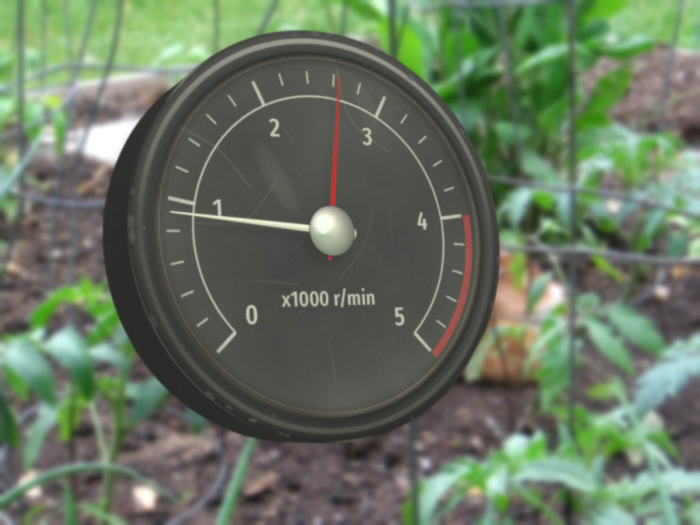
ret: 900
